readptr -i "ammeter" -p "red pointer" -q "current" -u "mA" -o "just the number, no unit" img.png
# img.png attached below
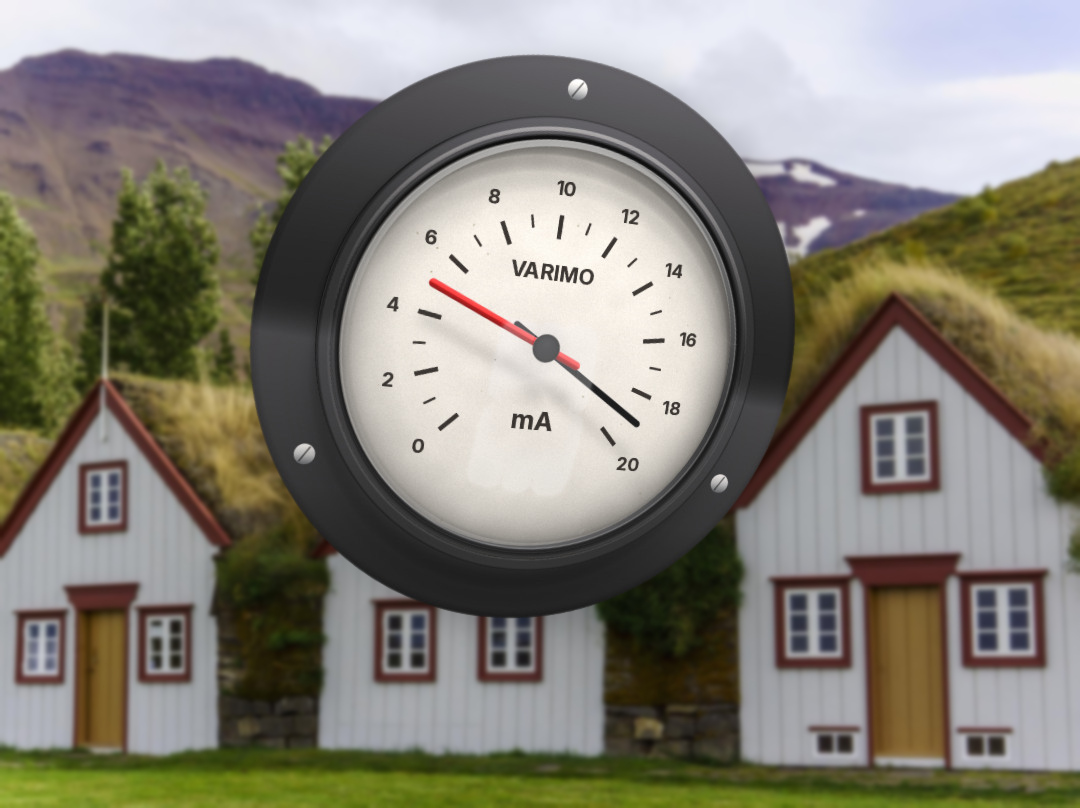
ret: 5
